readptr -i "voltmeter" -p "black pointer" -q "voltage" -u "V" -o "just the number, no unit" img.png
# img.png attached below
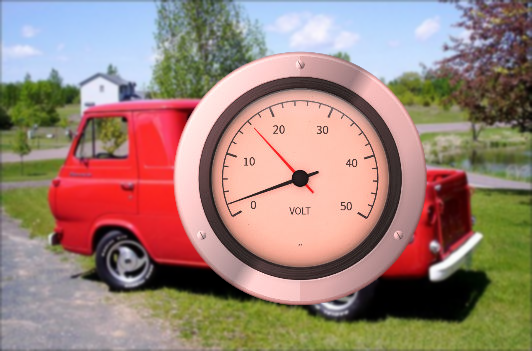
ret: 2
